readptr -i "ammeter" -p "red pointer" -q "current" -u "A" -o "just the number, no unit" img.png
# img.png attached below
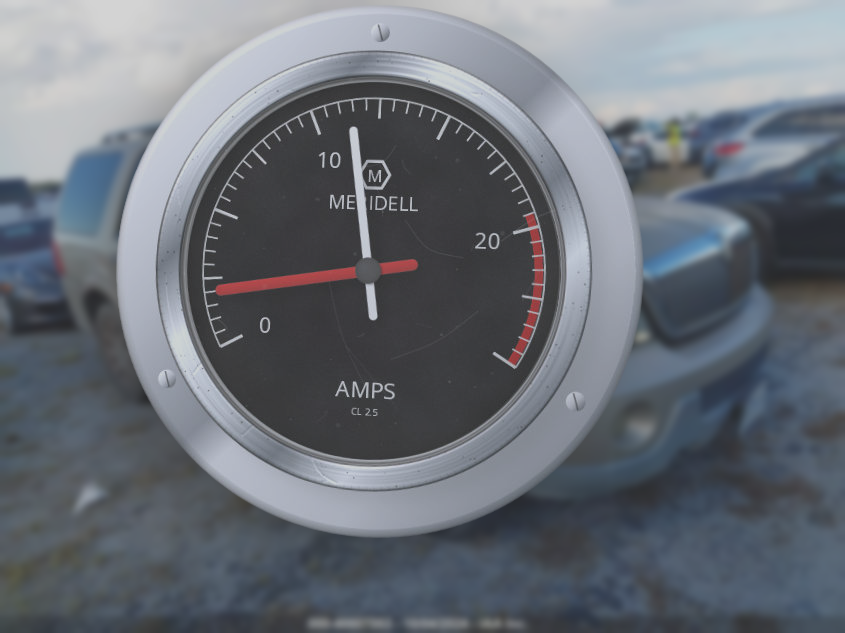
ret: 2
